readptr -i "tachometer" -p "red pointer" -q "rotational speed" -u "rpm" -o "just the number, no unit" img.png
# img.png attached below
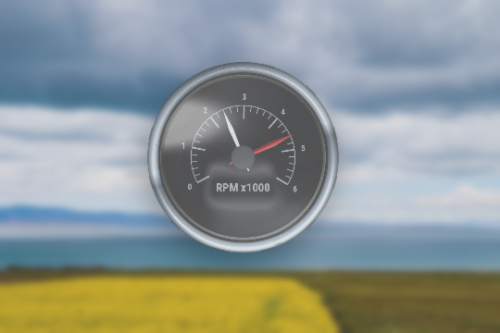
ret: 4600
